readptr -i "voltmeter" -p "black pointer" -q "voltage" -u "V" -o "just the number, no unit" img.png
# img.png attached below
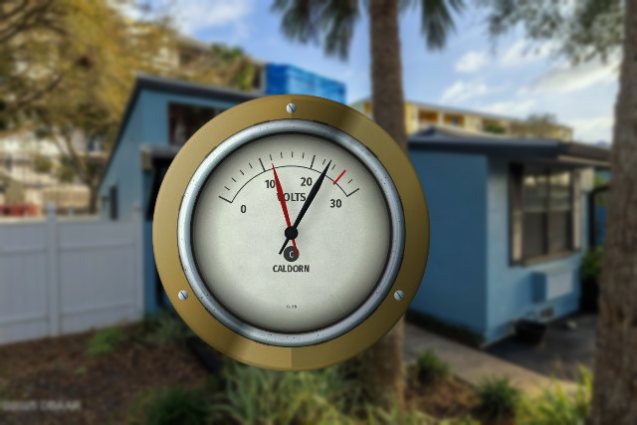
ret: 23
